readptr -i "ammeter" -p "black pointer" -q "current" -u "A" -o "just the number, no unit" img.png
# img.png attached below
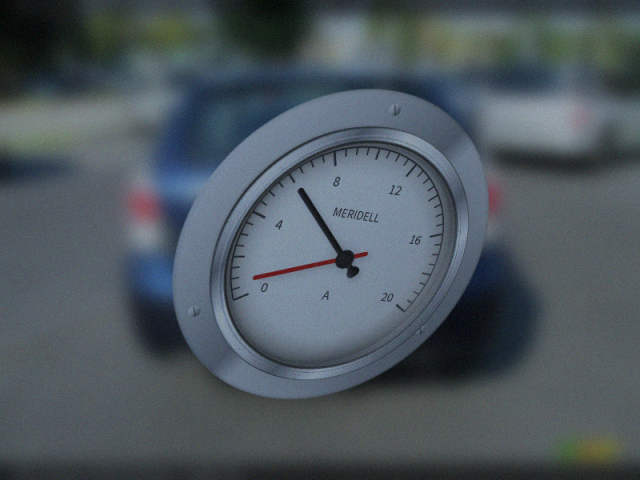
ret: 6
